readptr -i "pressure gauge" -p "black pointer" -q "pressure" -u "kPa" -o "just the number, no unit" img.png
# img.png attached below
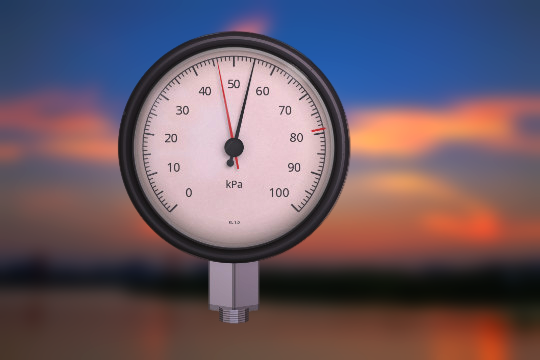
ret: 55
